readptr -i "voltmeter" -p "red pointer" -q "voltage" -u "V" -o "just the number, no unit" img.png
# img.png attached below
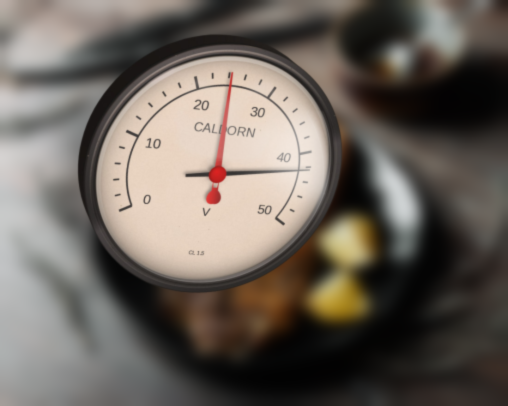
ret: 24
